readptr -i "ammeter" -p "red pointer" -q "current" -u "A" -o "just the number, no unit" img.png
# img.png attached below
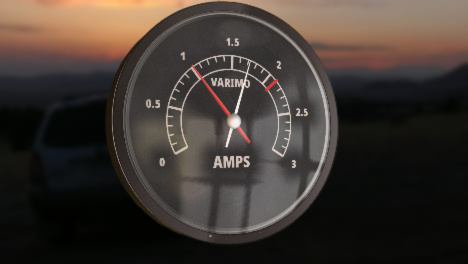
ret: 1
